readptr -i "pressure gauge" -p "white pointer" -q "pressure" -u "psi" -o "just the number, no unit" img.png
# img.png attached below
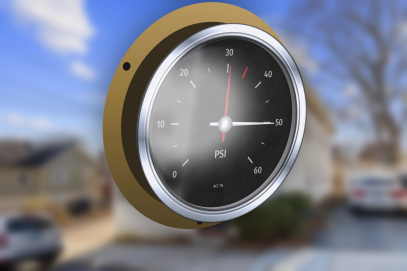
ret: 50
